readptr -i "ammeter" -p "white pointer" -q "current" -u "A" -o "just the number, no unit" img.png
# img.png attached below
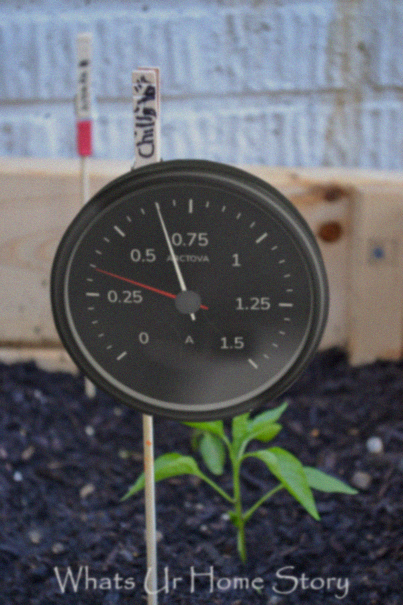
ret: 0.65
